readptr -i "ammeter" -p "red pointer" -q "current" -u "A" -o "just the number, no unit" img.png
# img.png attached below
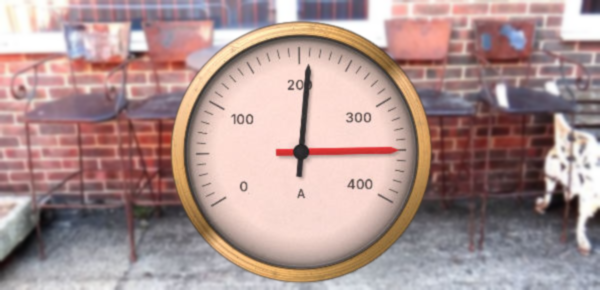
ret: 350
